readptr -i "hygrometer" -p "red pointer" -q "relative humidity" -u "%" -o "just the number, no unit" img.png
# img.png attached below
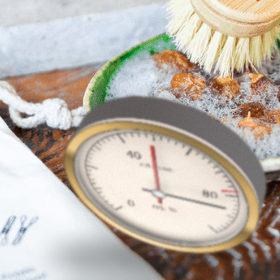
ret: 50
